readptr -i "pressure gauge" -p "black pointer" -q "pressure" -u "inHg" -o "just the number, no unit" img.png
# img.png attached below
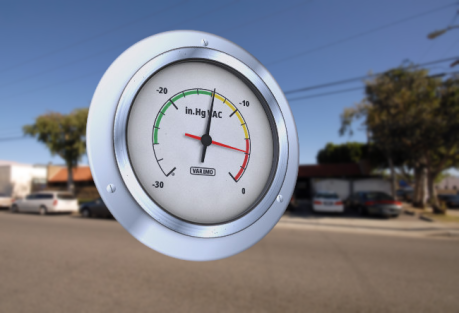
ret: -14
